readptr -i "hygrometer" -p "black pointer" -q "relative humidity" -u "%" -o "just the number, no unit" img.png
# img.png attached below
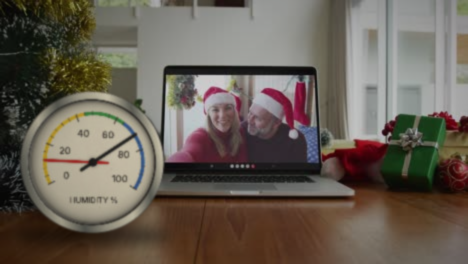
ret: 72
